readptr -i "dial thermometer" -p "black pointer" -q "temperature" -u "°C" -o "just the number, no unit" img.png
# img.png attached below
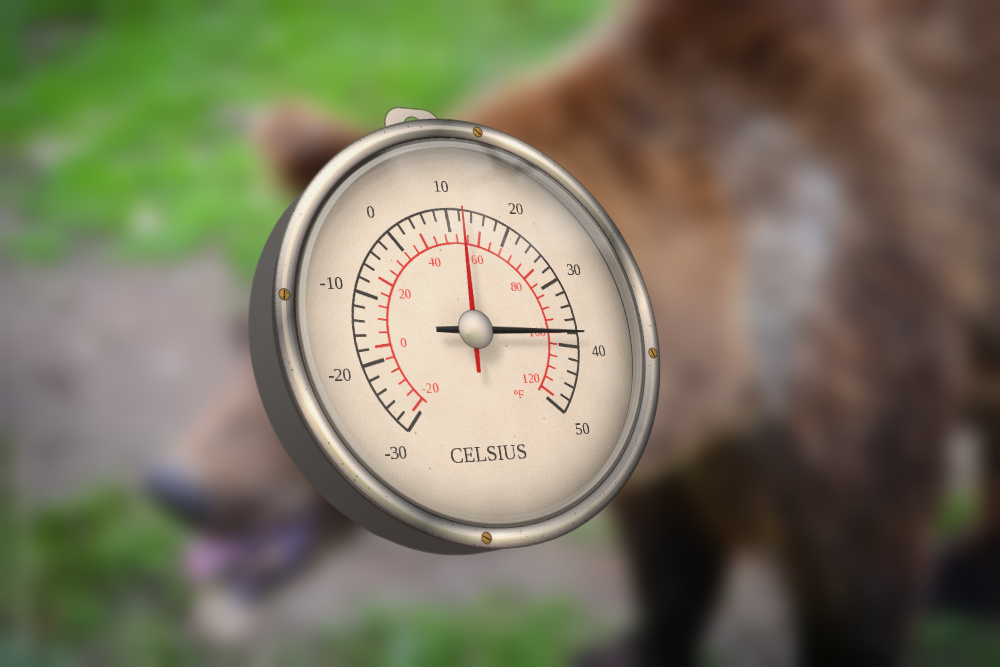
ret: 38
